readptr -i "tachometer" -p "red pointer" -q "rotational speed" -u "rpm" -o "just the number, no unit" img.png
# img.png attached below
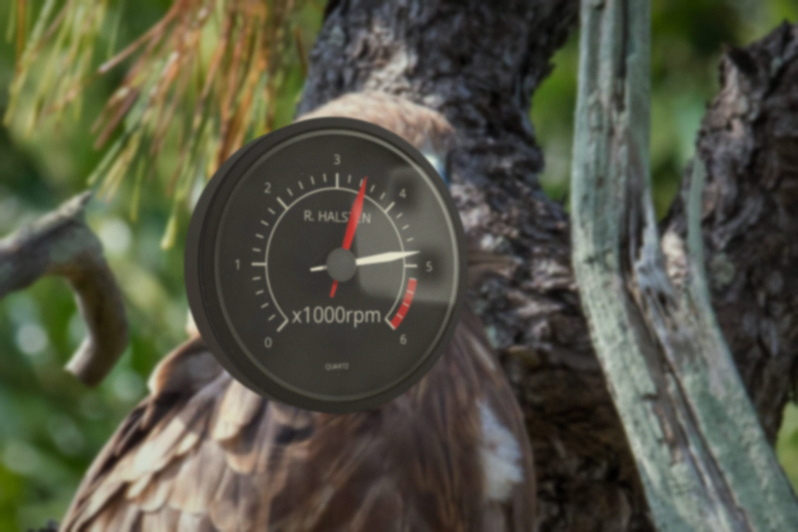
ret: 3400
